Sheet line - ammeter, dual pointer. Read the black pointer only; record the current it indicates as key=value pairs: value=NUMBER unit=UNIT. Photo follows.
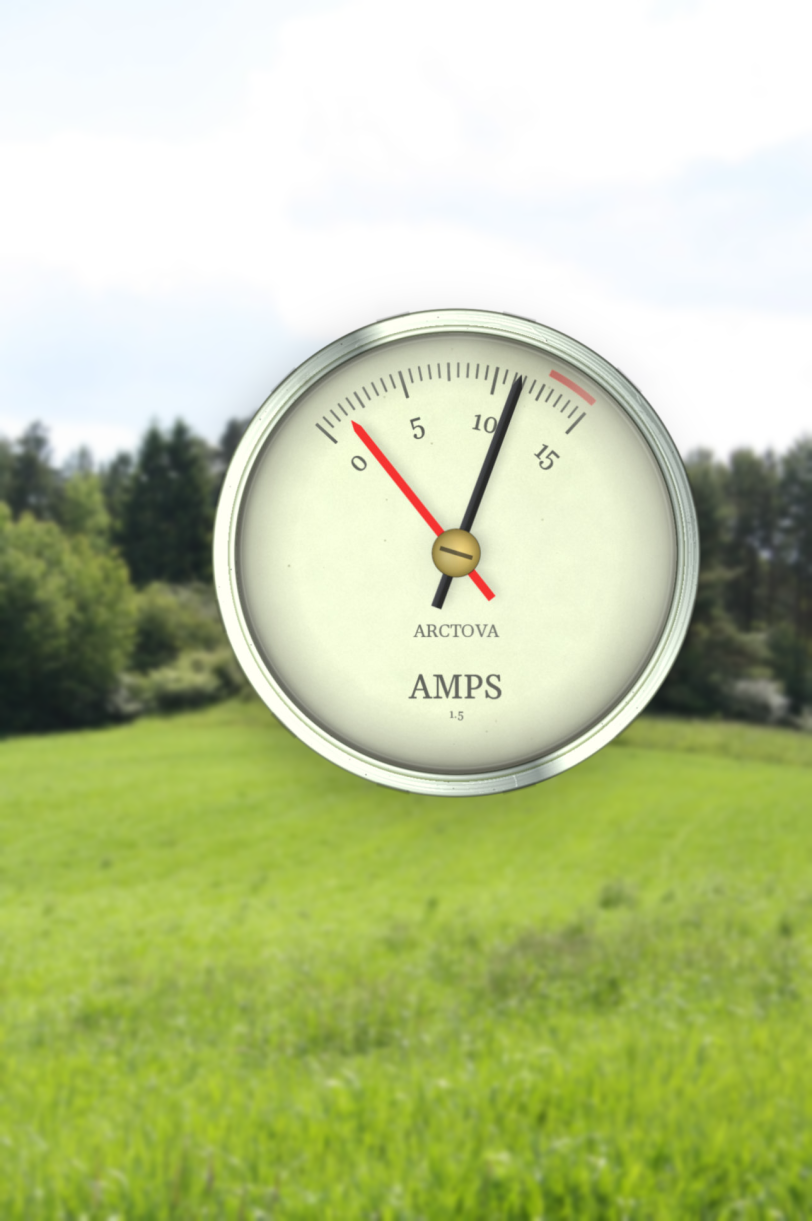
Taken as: value=11.25 unit=A
